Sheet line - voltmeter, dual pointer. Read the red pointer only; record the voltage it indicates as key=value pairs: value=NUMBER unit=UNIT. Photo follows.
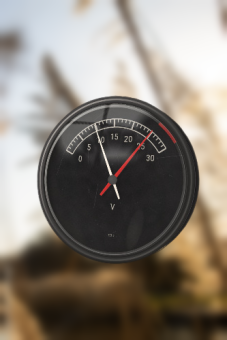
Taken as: value=25 unit=V
